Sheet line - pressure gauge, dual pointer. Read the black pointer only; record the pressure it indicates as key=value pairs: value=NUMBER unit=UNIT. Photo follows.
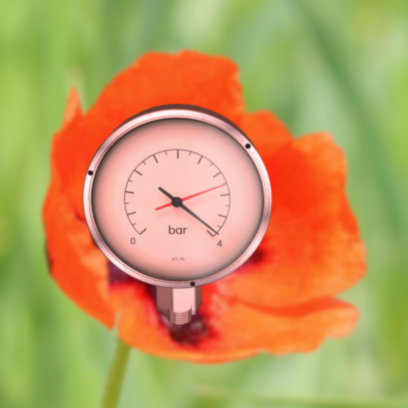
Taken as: value=3.9 unit=bar
